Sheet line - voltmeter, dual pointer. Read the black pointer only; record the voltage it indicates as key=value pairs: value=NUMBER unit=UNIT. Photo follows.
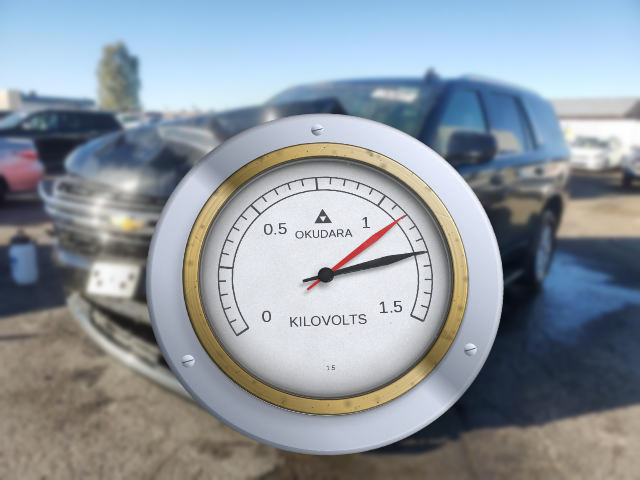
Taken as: value=1.25 unit=kV
